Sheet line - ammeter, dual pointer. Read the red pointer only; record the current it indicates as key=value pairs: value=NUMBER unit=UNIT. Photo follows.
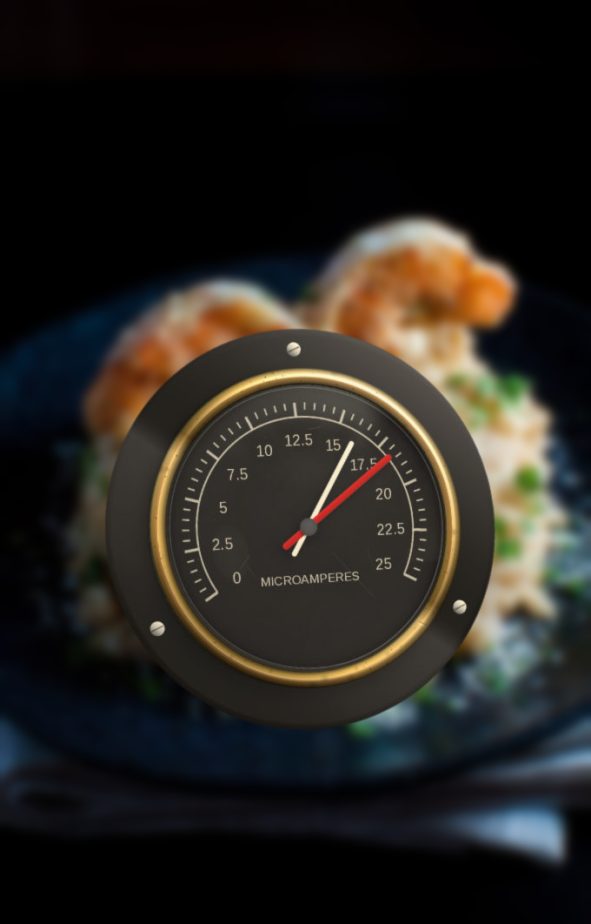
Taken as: value=18.25 unit=µA
